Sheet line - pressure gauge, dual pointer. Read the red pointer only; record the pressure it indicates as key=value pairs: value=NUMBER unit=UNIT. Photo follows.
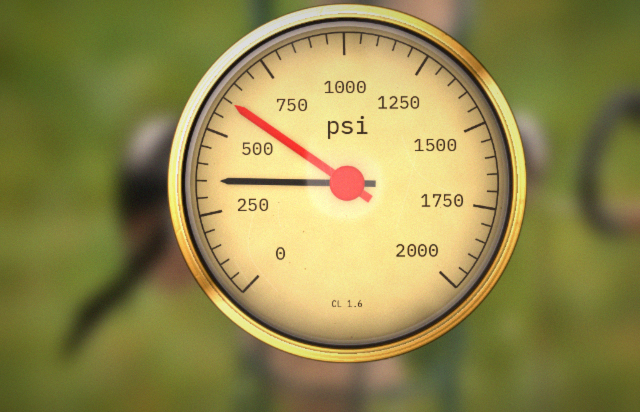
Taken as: value=600 unit=psi
